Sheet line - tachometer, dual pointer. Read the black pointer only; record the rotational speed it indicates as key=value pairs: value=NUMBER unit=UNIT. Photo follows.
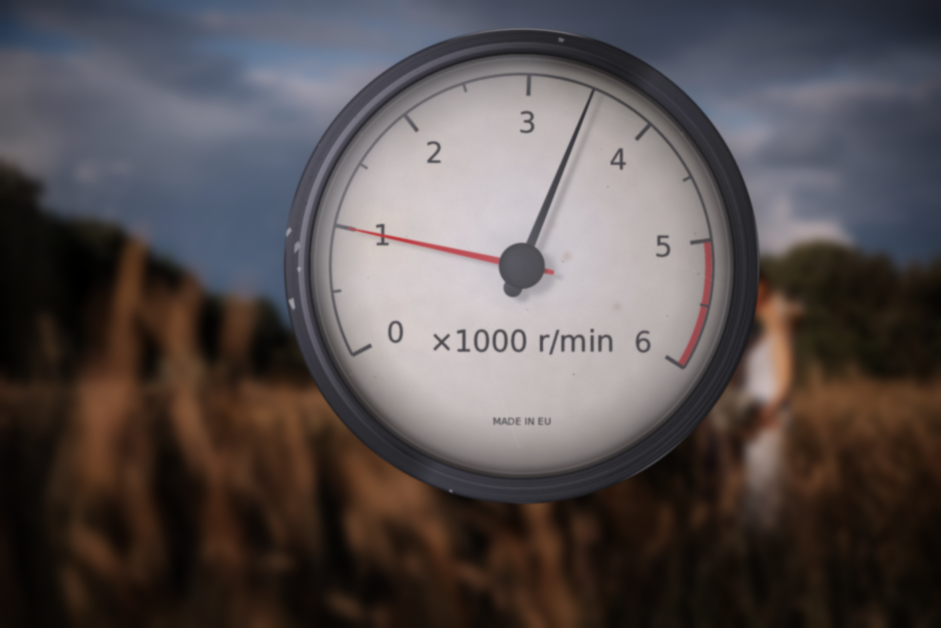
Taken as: value=3500 unit=rpm
